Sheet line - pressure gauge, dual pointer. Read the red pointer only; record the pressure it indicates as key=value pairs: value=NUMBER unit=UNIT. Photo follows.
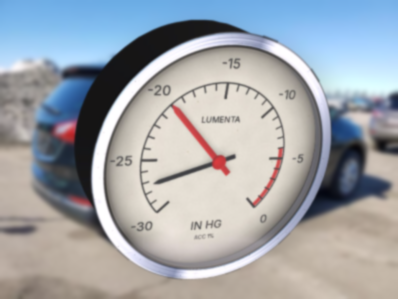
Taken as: value=-20 unit=inHg
